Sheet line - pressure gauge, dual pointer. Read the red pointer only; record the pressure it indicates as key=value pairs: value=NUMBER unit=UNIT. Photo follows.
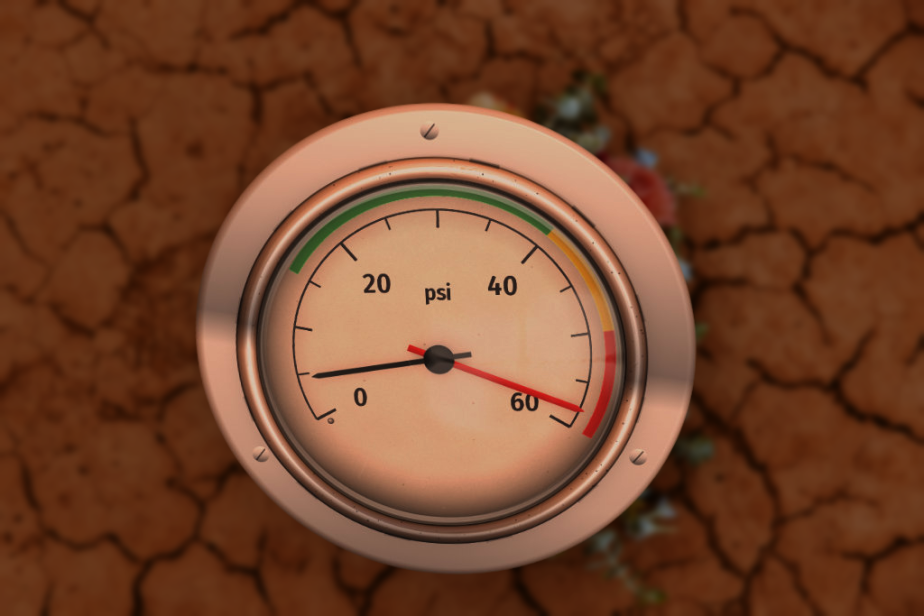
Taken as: value=57.5 unit=psi
